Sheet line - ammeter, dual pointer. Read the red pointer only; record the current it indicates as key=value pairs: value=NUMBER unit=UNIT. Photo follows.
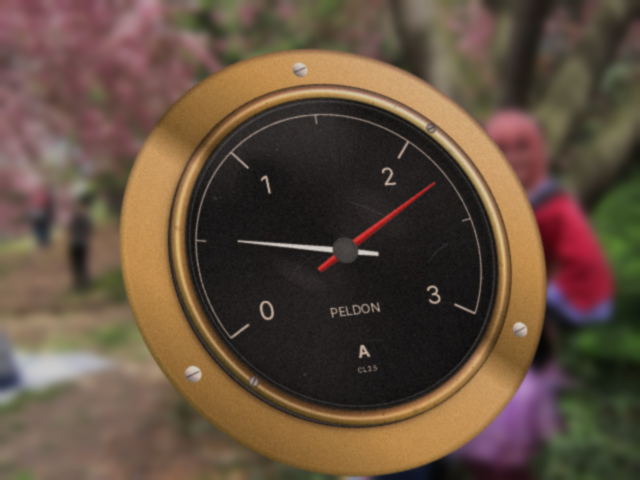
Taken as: value=2.25 unit=A
